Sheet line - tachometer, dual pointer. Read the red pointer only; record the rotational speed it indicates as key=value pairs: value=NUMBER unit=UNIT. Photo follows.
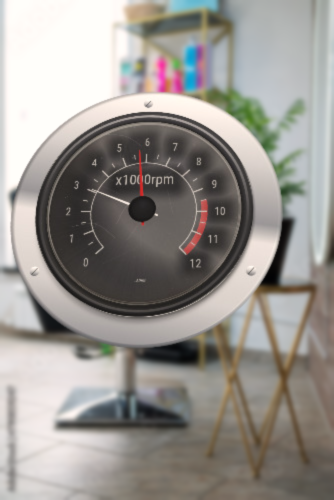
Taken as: value=5750 unit=rpm
